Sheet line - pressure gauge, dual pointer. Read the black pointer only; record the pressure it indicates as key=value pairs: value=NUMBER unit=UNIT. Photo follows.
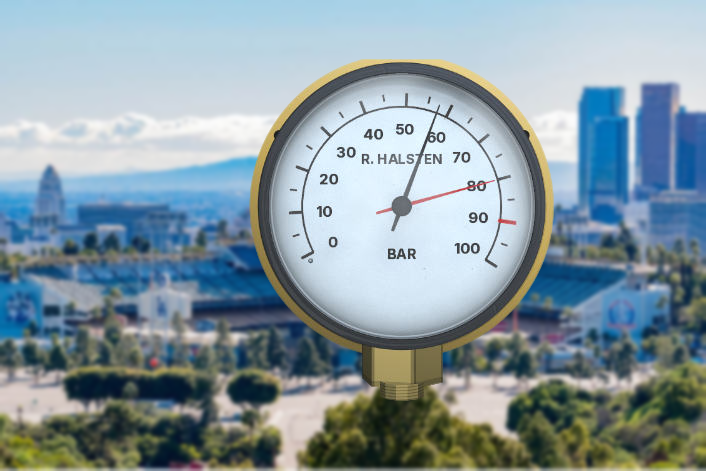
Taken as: value=57.5 unit=bar
